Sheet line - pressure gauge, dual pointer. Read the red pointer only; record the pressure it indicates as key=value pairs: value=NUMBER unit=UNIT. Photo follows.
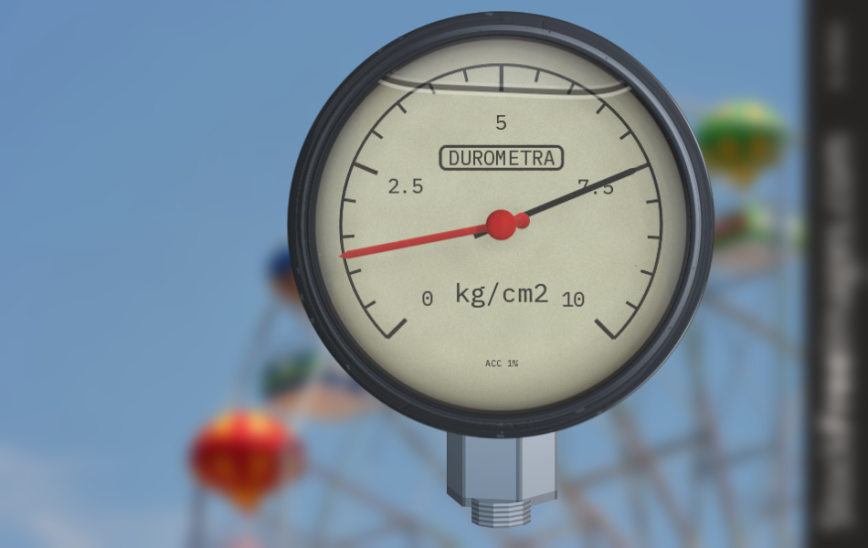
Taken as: value=1.25 unit=kg/cm²
